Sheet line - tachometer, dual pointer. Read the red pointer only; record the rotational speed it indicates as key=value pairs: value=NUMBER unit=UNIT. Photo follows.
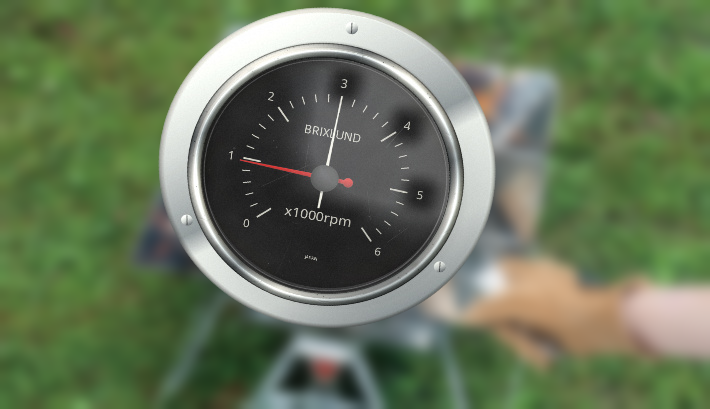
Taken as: value=1000 unit=rpm
